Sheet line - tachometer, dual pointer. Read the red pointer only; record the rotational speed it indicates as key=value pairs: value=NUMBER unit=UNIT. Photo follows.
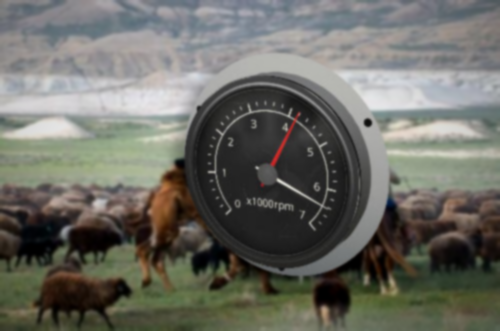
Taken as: value=4200 unit=rpm
